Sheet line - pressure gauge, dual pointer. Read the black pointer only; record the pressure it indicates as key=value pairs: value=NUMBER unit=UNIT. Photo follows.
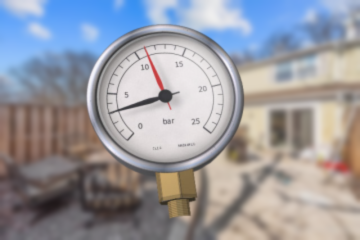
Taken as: value=3 unit=bar
